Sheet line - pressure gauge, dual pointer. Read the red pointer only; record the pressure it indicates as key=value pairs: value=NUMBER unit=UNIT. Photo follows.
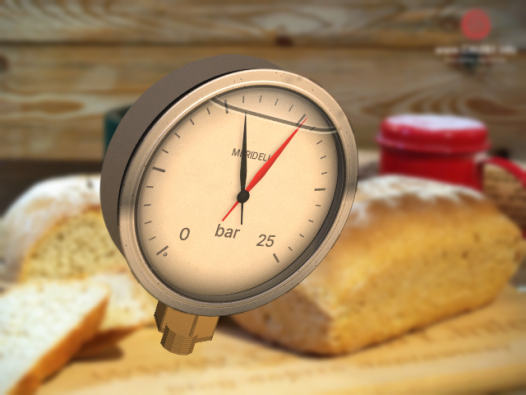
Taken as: value=15 unit=bar
